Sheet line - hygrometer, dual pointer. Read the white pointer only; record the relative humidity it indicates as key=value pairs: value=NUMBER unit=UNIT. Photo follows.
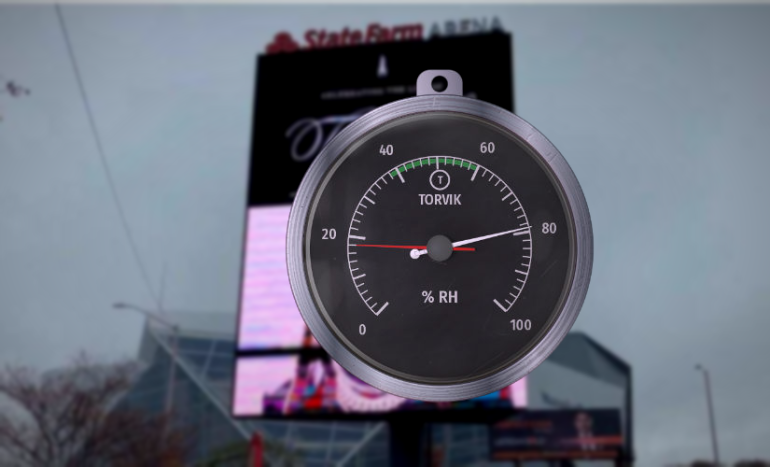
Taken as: value=79 unit=%
